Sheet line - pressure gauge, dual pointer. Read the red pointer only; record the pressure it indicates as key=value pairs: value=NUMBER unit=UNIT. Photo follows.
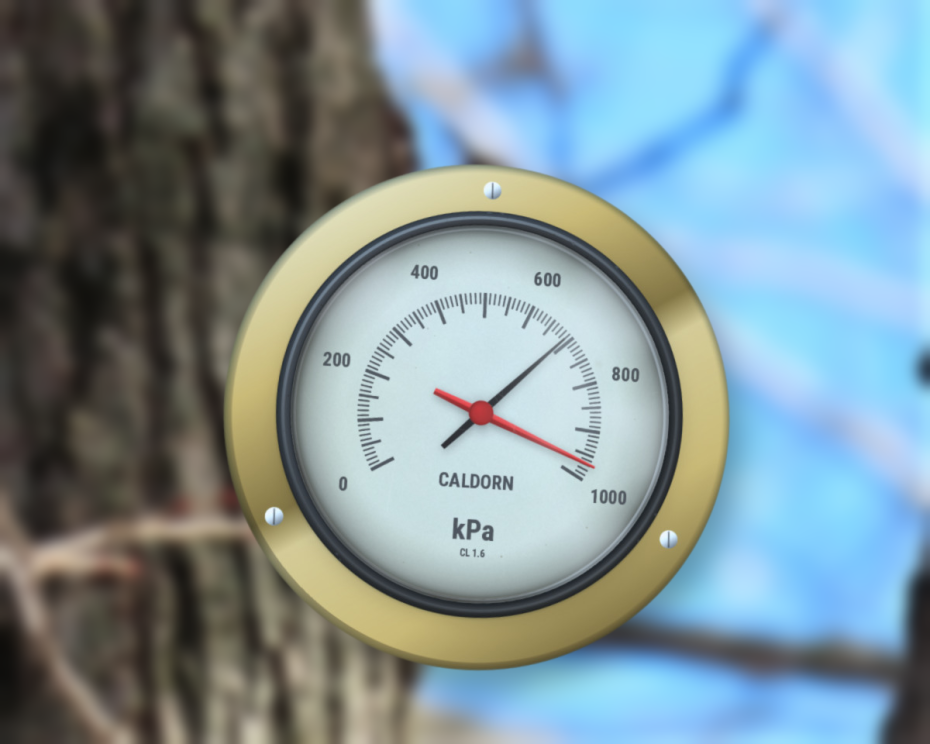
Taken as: value=970 unit=kPa
